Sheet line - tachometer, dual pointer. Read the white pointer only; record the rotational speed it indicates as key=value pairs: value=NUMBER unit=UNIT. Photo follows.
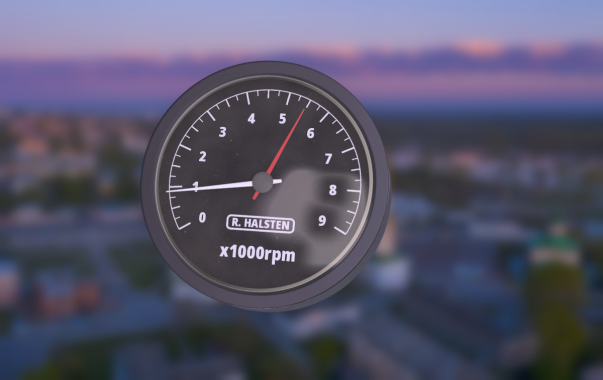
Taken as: value=875 unit=rpm
